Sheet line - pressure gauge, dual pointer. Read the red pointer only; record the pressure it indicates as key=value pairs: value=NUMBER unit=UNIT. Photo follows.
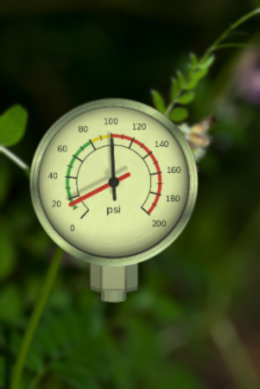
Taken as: value=15 unit=psi
